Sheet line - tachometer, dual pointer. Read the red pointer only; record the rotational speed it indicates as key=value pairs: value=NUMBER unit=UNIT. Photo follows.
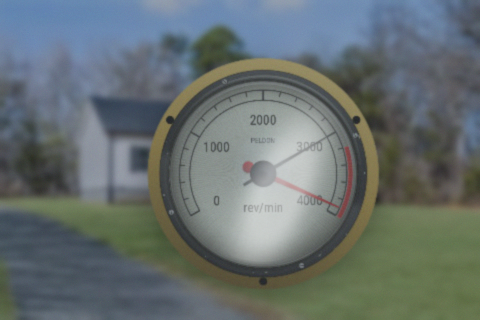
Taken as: value=3900 unit=rpm
